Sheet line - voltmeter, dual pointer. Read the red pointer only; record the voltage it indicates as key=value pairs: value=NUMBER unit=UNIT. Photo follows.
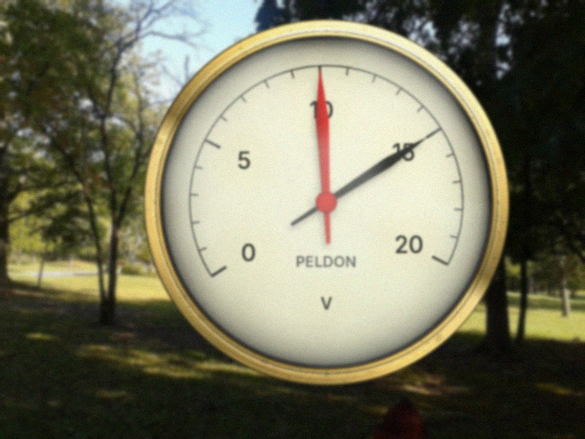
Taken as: value=10 unit=V
